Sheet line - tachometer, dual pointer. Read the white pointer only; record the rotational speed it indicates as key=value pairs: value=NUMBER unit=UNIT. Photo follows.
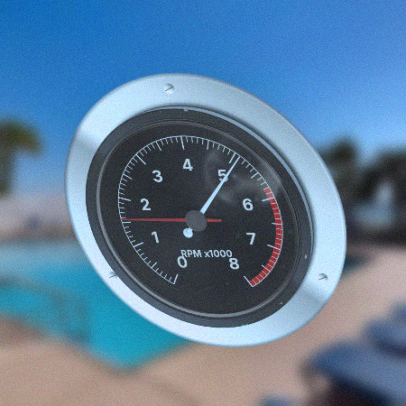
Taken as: value=5100 unit=rpm
